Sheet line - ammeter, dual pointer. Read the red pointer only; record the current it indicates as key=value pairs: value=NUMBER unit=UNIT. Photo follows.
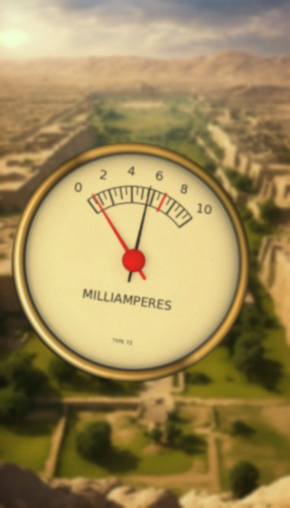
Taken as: value=0.5 unit=mA
